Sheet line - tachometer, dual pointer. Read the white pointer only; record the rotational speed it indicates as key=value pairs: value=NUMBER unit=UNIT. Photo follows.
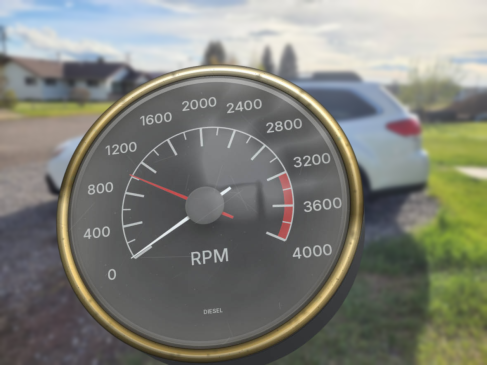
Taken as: value=0 unit=rpm
